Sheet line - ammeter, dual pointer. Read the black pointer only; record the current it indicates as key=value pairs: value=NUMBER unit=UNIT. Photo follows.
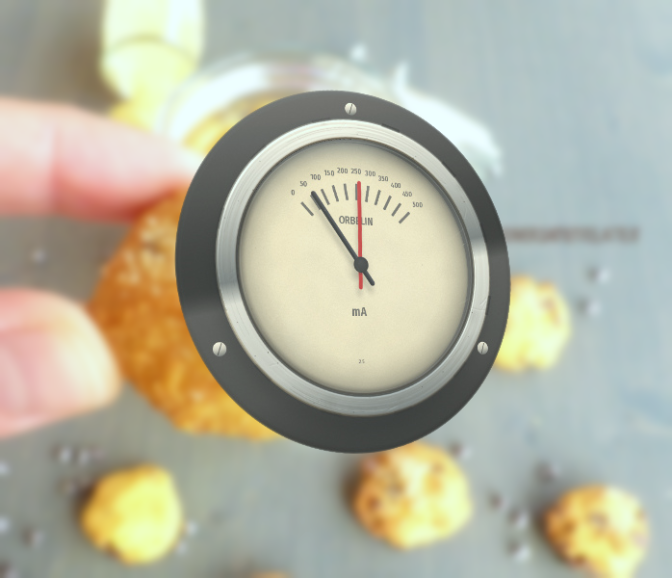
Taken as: value=50 unit=mA
